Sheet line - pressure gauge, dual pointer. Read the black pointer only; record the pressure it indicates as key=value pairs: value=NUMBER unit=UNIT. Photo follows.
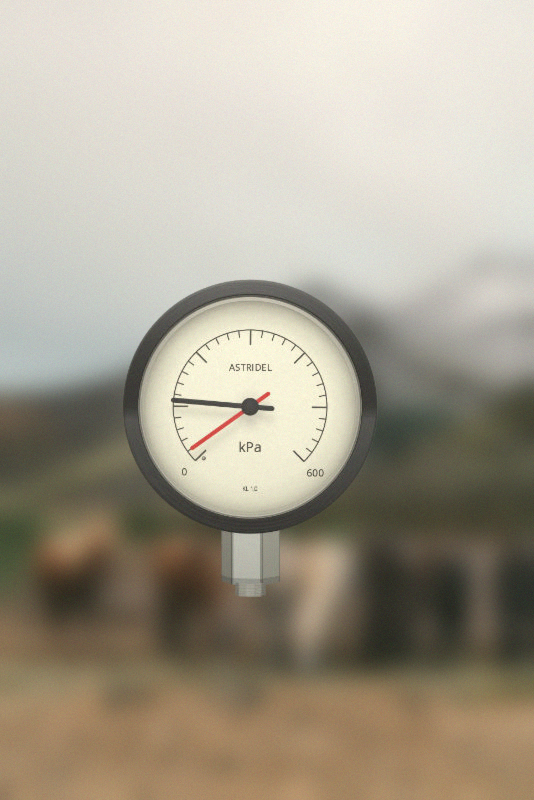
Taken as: value=110 unit=kPa
